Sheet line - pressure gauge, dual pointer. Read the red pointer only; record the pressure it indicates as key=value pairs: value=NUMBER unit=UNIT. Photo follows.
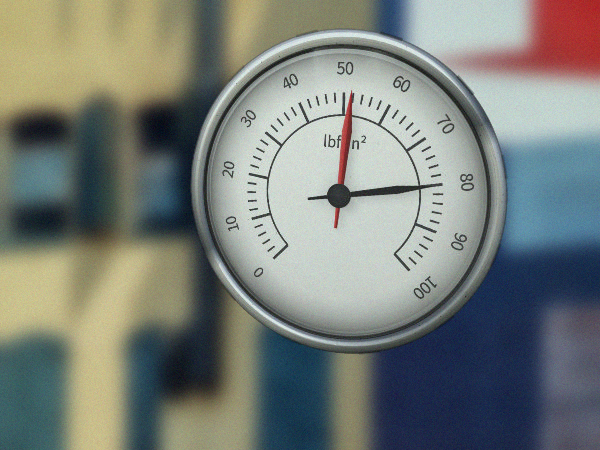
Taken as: value=52 unit=psi
